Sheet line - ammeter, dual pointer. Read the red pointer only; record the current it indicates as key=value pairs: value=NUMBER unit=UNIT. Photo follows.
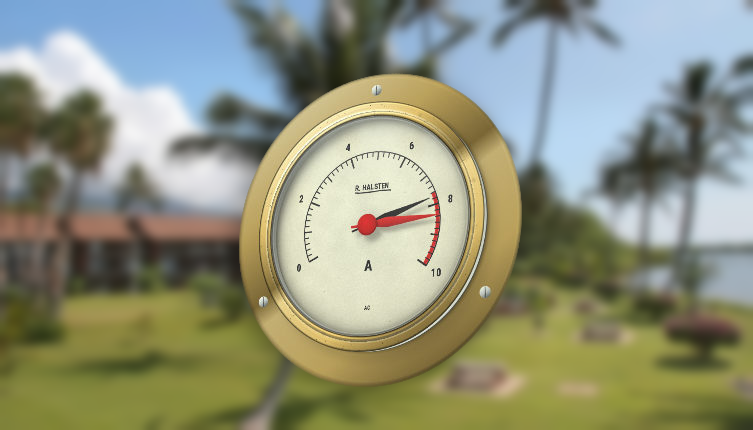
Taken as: value=8.4 unit=A
